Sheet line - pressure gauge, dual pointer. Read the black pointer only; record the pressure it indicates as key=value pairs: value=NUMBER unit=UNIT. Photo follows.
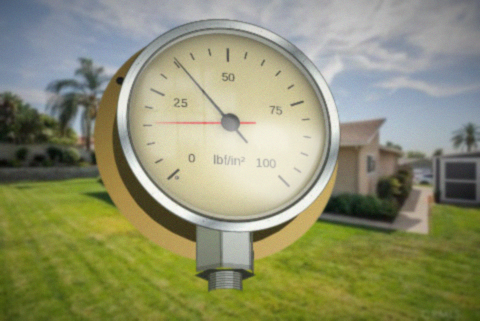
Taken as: value=35 unit=psi
